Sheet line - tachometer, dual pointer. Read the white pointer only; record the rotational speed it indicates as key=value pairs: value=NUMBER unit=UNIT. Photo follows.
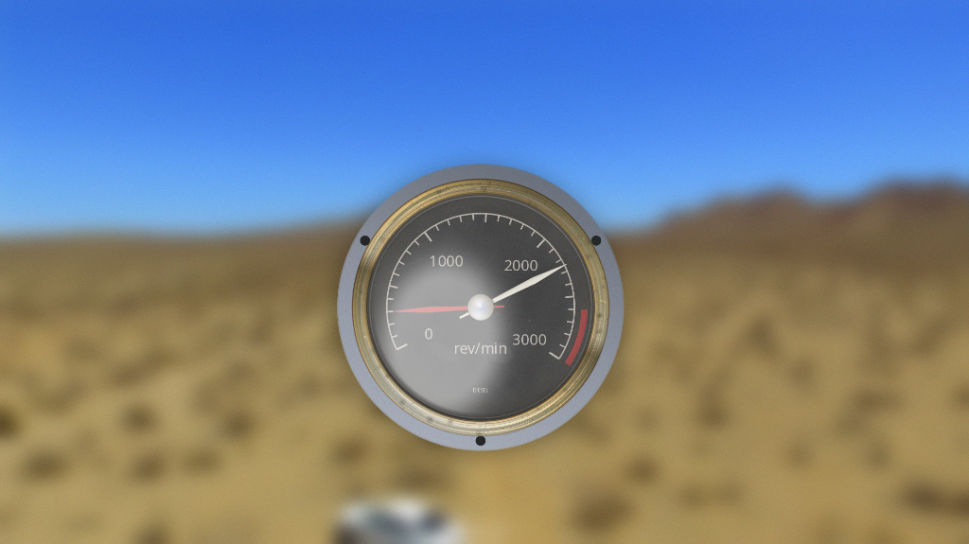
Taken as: value=2250 unit=rpm
